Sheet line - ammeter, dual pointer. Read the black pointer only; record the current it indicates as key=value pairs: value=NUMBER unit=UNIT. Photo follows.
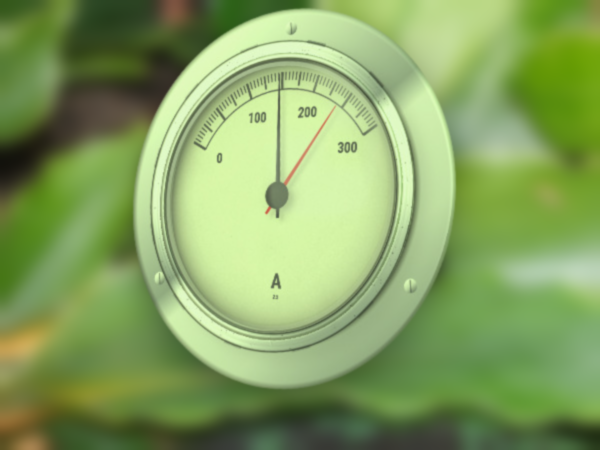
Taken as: value=150 unit=A
